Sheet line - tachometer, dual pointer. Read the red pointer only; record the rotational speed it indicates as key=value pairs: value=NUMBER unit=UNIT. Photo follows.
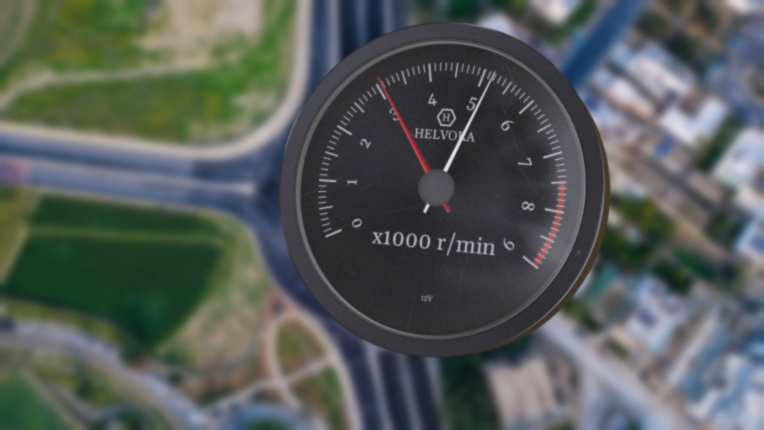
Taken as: value=3100 unit=rpm
